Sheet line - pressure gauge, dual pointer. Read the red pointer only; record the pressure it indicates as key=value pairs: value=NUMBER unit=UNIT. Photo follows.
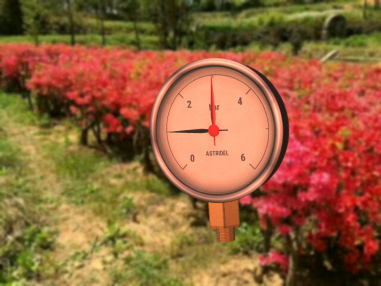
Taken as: value=3 unit=bar
